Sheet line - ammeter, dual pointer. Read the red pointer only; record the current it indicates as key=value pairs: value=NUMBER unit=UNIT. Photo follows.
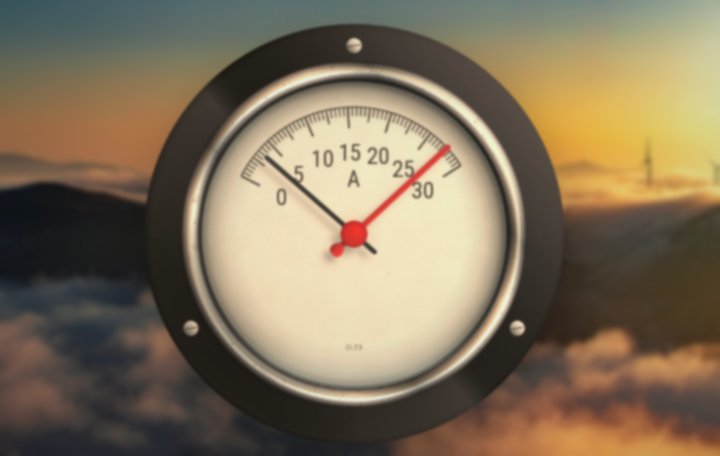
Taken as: value=27.5 unit=A
